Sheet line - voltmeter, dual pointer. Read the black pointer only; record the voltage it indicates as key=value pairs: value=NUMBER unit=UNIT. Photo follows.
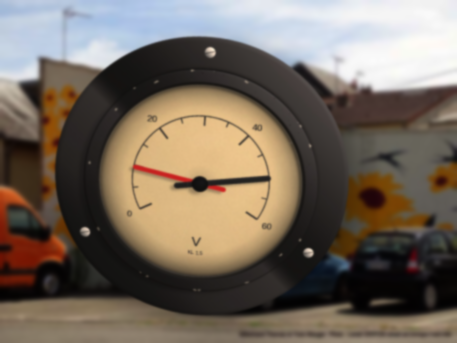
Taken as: value=50 unit=V
